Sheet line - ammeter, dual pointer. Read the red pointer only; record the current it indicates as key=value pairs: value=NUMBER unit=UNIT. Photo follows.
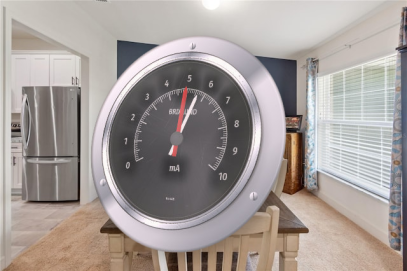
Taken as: value=5 unit=mA
